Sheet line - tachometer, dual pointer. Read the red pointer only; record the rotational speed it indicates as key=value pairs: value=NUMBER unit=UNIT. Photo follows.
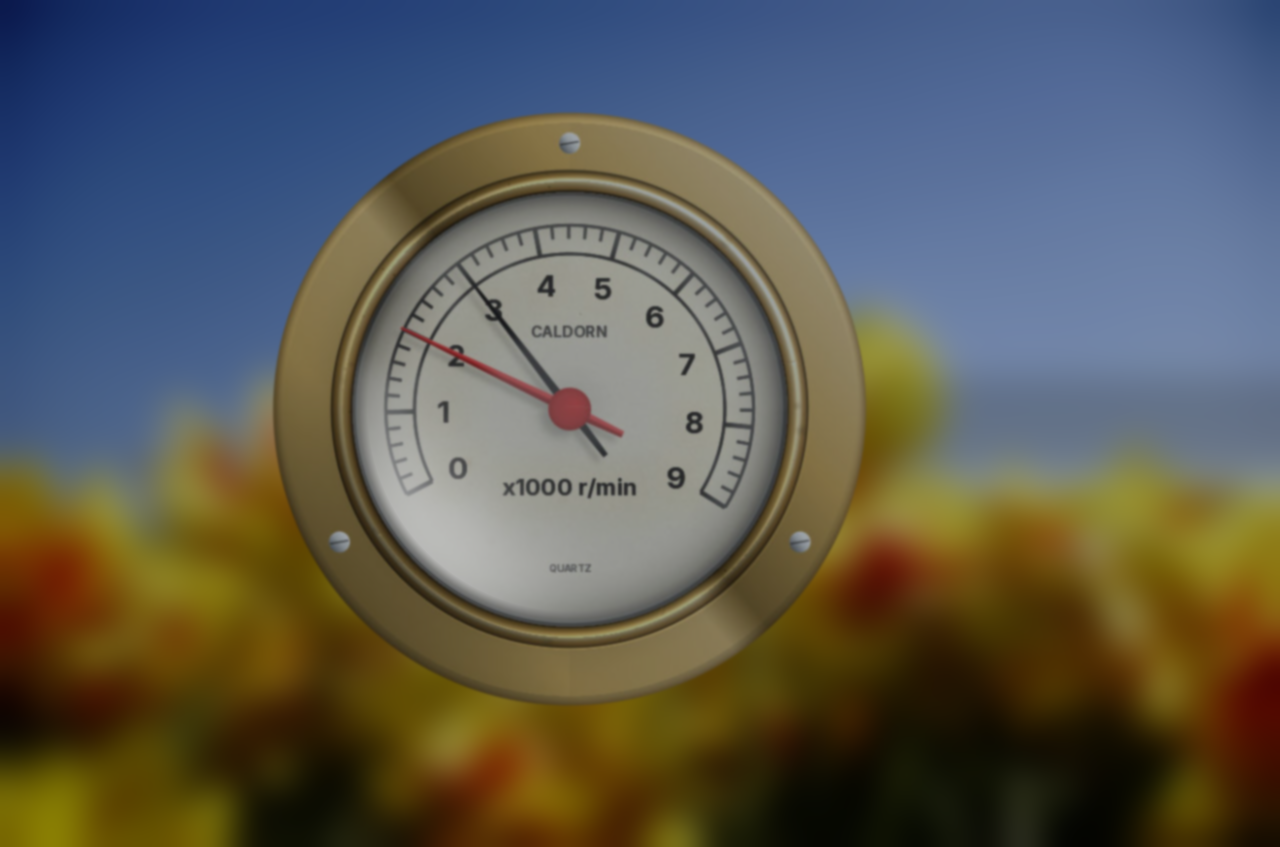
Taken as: value=2000 unit=rpm
